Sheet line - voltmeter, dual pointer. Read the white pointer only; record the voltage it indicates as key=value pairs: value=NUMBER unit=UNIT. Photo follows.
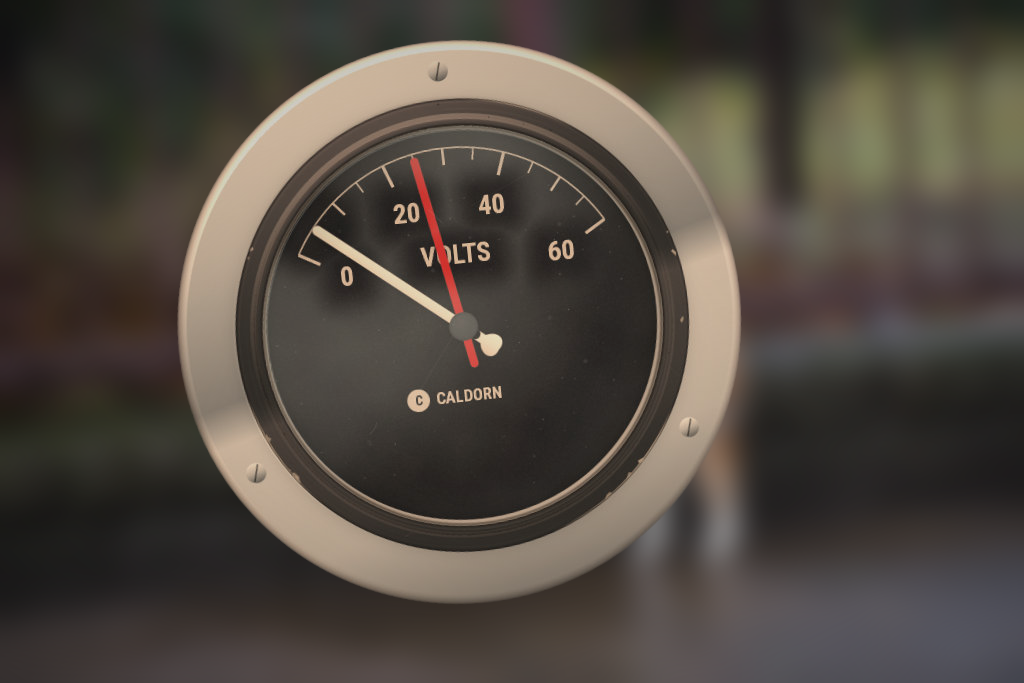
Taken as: value=5 unit=V
